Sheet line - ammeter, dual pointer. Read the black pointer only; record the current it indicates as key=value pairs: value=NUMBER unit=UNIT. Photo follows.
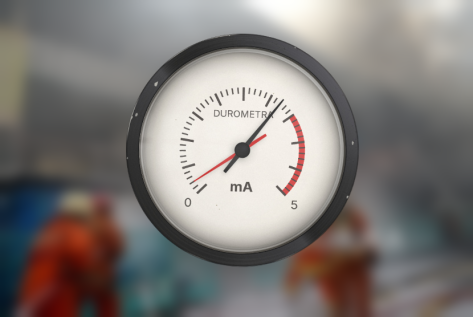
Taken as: value=3.2 unit=mA
